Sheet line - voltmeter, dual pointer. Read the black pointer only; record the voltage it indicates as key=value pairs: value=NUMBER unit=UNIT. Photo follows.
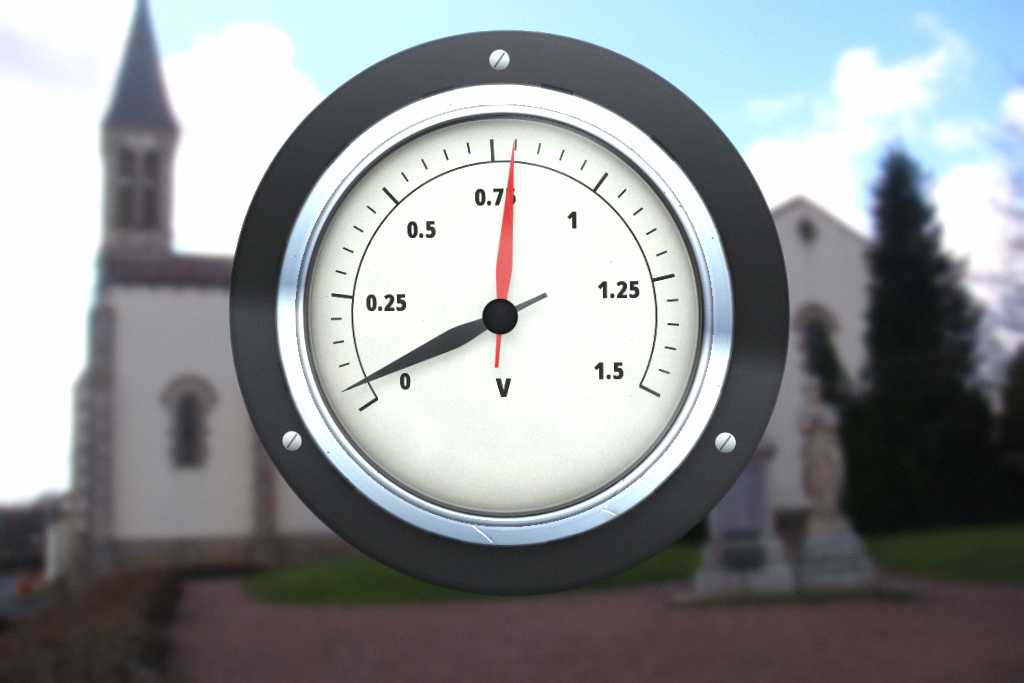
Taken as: value=0.05 unit=V
